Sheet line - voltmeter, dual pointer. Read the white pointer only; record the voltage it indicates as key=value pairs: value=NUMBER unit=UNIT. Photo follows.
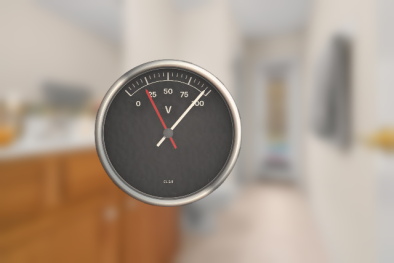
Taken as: value=95 unit=V
